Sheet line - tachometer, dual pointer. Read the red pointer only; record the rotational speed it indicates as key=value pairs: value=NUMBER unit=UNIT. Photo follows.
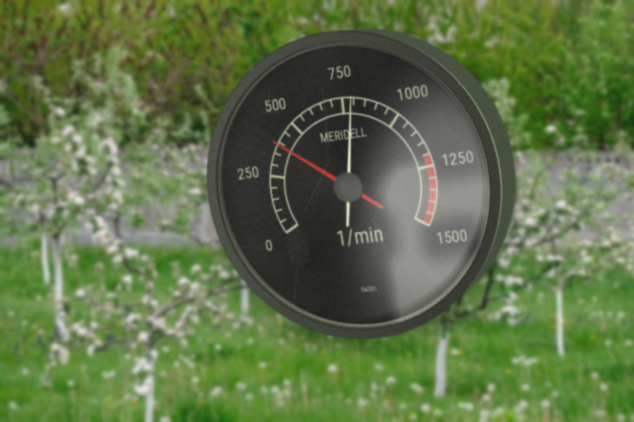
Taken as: value=400 unit=rpm
